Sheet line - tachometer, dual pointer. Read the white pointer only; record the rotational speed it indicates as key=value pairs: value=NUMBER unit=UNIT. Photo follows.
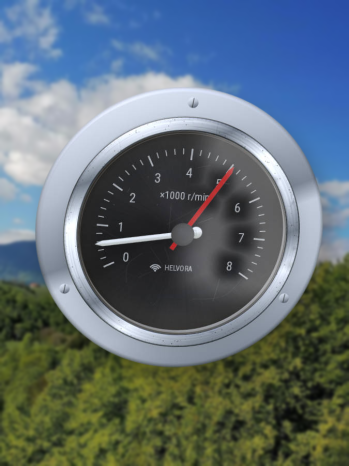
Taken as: value=600 unit=rpm
